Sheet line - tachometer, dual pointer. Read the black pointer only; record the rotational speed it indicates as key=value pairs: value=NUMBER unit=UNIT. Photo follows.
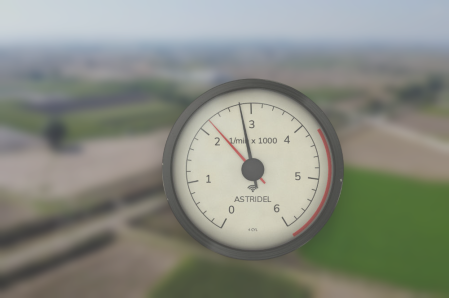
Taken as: value=2800 unit=rpm
